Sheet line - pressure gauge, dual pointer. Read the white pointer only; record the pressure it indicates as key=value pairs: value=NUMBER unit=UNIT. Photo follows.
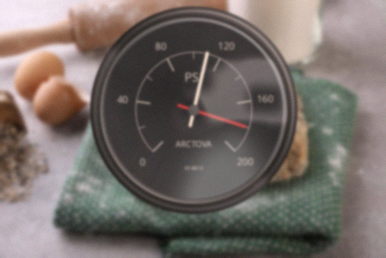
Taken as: value=110 unit=psi
